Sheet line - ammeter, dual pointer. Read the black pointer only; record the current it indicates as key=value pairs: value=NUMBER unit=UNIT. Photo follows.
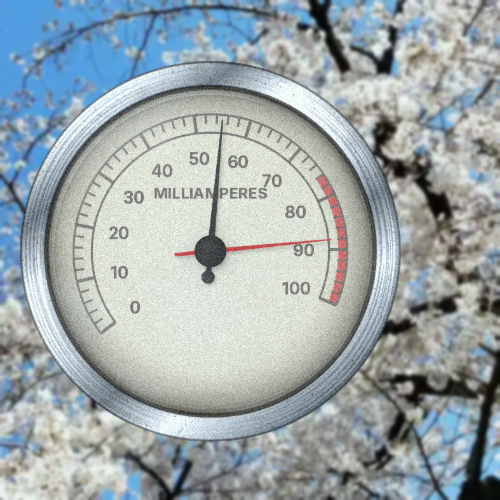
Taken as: value=55 unit=mA
